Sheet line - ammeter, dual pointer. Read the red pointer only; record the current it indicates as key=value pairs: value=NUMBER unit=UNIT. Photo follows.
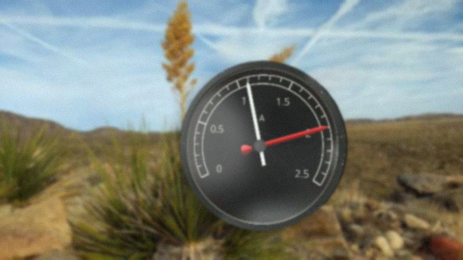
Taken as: value=2 unit=A
